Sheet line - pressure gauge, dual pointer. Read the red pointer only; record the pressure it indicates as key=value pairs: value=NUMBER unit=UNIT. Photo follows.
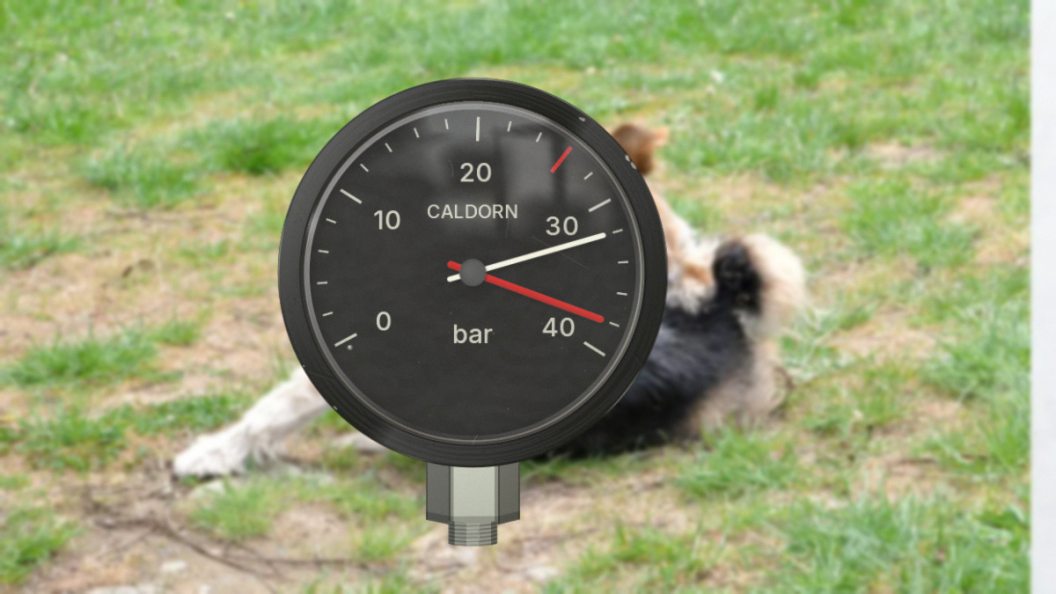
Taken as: value=38 unit=bar
